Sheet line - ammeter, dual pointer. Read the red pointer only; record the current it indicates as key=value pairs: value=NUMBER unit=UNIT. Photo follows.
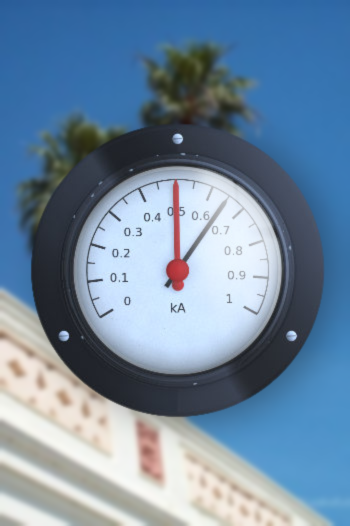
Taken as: value=0.5 unit=kA
